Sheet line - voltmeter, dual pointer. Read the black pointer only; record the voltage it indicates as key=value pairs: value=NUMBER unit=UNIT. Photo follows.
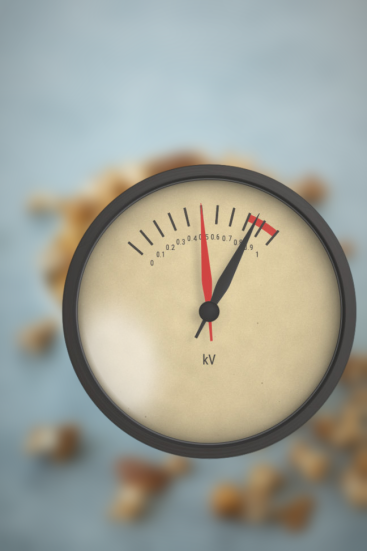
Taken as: value=0.85 unit=kV
